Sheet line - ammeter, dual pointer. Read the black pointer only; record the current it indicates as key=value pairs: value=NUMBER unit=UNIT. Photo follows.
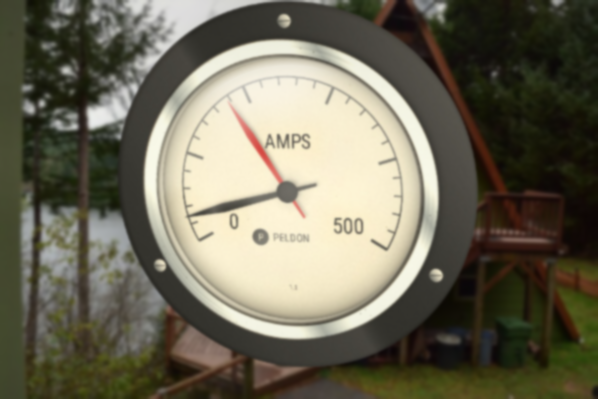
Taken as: value=30 unit=A
